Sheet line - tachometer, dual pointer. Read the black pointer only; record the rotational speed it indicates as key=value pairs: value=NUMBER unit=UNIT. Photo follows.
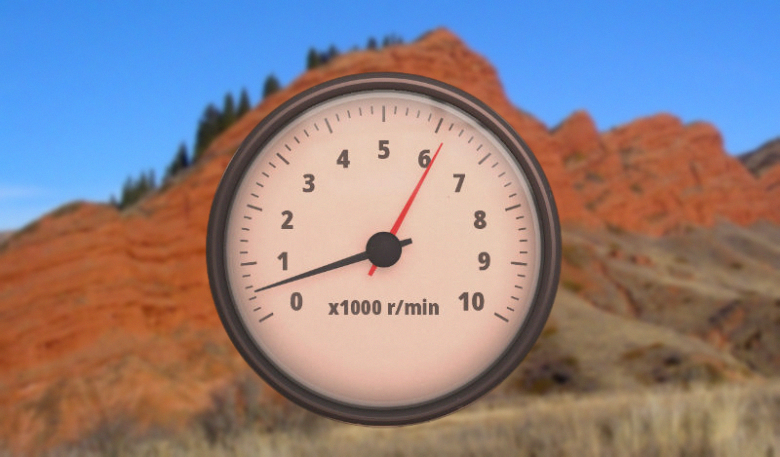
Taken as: value=500 unit=rpm
